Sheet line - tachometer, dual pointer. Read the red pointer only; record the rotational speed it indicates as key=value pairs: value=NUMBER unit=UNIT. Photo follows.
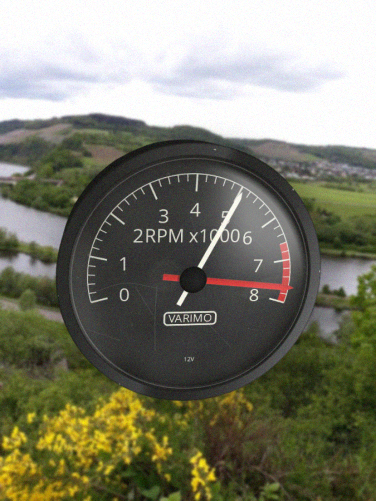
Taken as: value=7600 unit=rpm
